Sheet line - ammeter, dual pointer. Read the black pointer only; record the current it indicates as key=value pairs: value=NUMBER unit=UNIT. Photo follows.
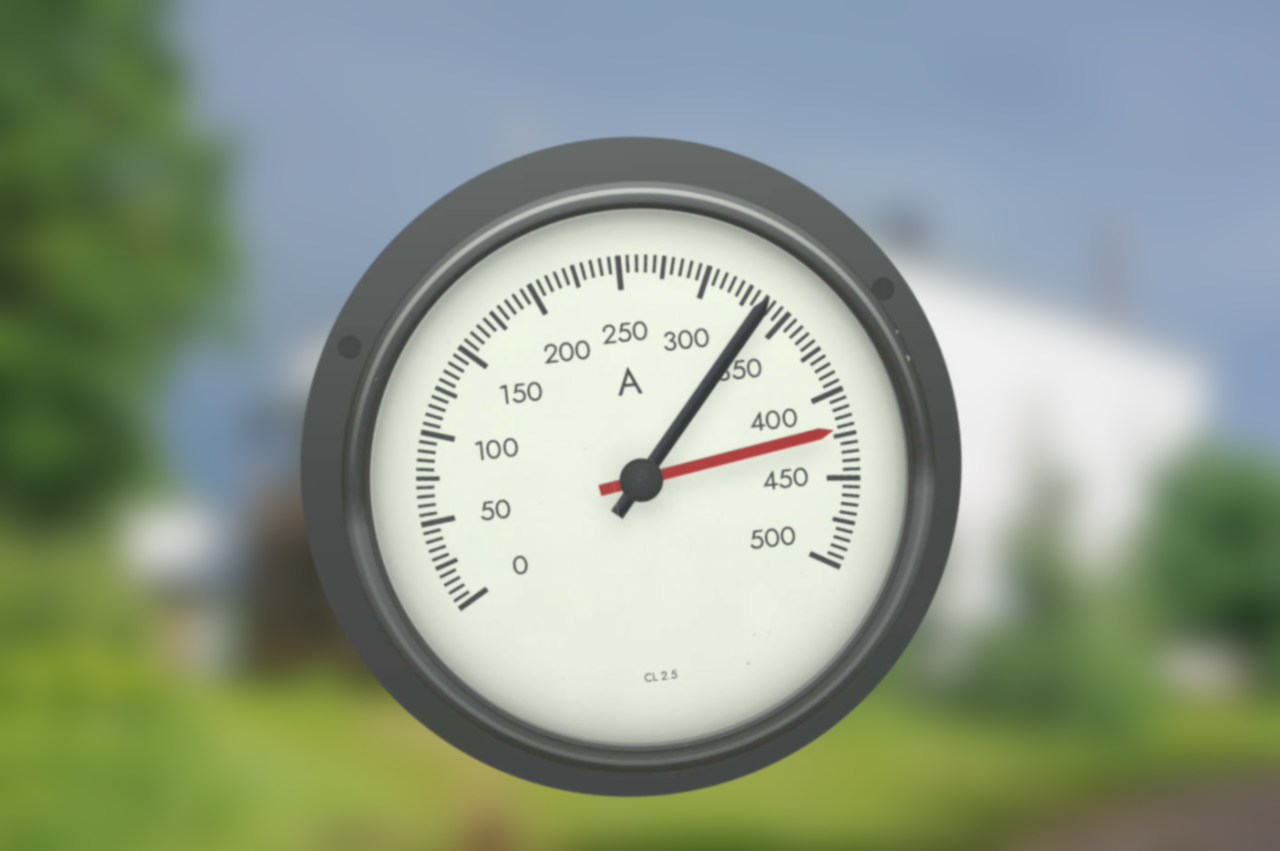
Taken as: value=335 unit=A
